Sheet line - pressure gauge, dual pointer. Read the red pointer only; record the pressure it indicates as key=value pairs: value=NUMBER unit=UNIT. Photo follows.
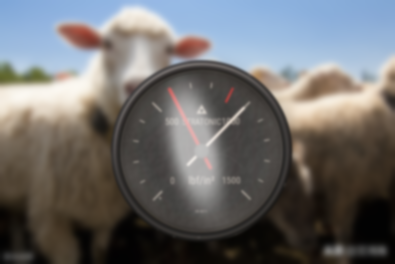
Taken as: value=600 unit=psi
